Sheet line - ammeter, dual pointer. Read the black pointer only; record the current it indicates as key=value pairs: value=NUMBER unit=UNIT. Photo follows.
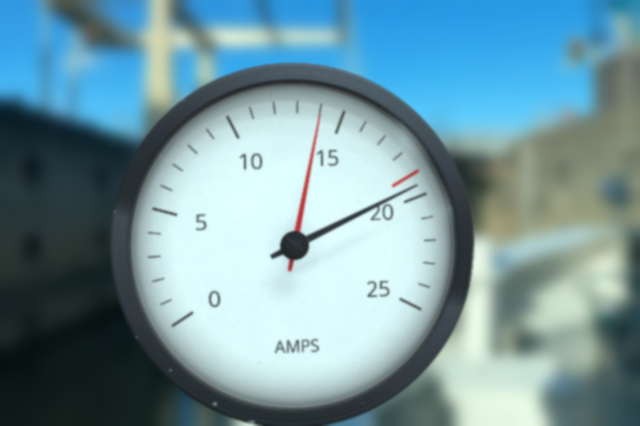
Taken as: value=19.5 unit=A
